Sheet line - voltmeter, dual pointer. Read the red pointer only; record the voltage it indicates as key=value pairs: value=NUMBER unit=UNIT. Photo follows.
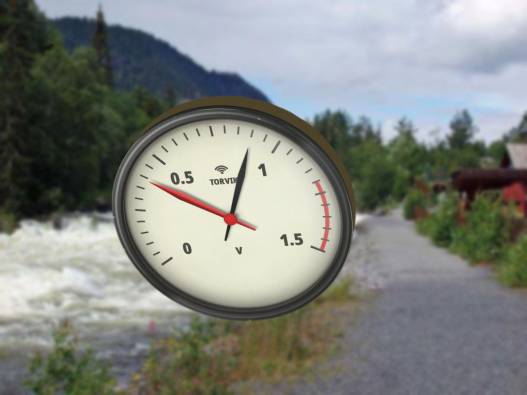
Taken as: value=0.4 unit=V
